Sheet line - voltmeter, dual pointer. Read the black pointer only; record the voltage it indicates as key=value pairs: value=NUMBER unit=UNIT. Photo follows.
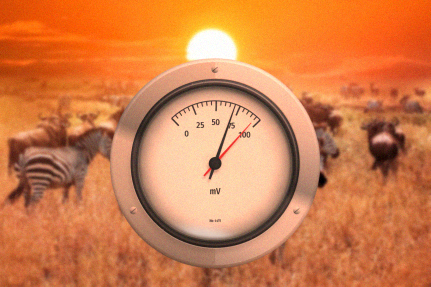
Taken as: value=70 unit=mV
